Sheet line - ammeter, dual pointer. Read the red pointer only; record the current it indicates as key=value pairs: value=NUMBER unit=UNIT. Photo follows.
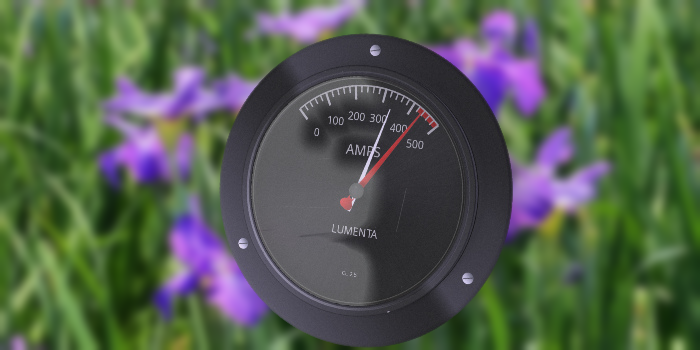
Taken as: value=440 unit=A
